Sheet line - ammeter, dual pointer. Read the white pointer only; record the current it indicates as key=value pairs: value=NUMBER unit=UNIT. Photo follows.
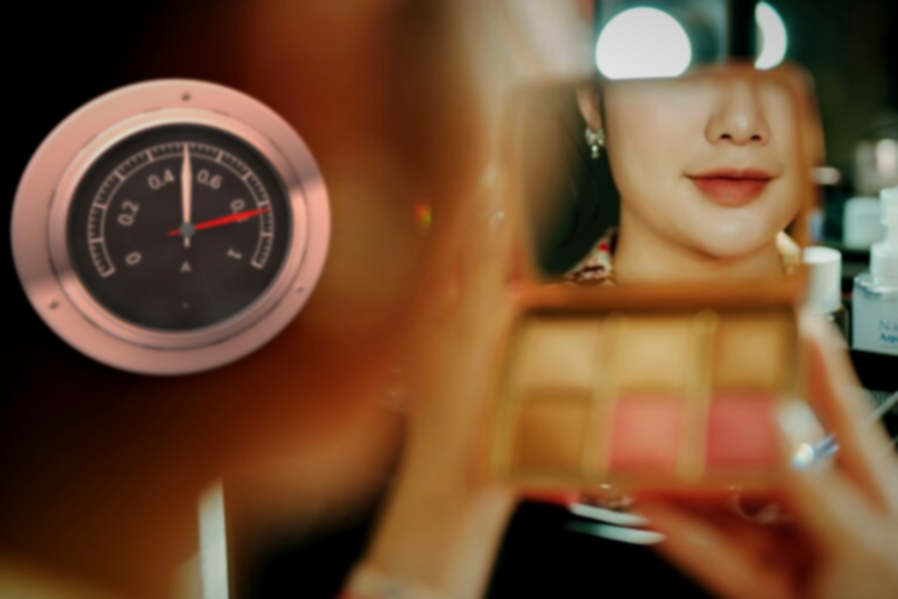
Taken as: value=0.5 unit=A
